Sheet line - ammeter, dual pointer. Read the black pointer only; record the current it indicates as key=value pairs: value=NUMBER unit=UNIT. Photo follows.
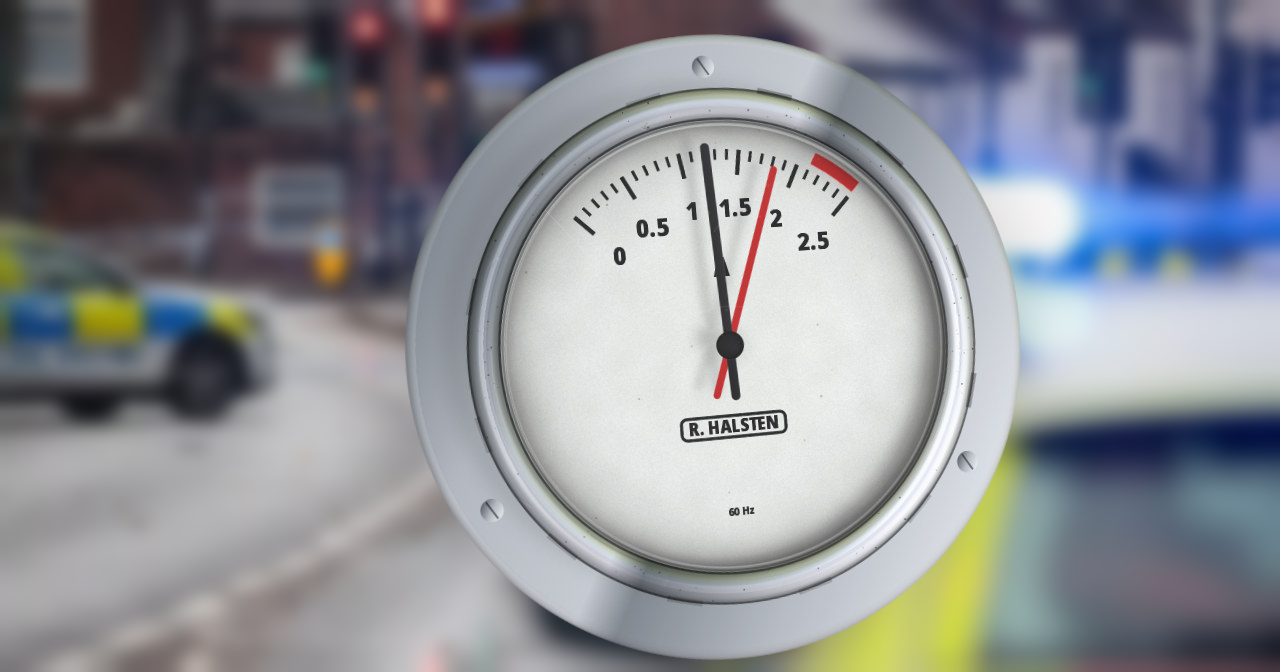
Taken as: value=1.2 unit=A
